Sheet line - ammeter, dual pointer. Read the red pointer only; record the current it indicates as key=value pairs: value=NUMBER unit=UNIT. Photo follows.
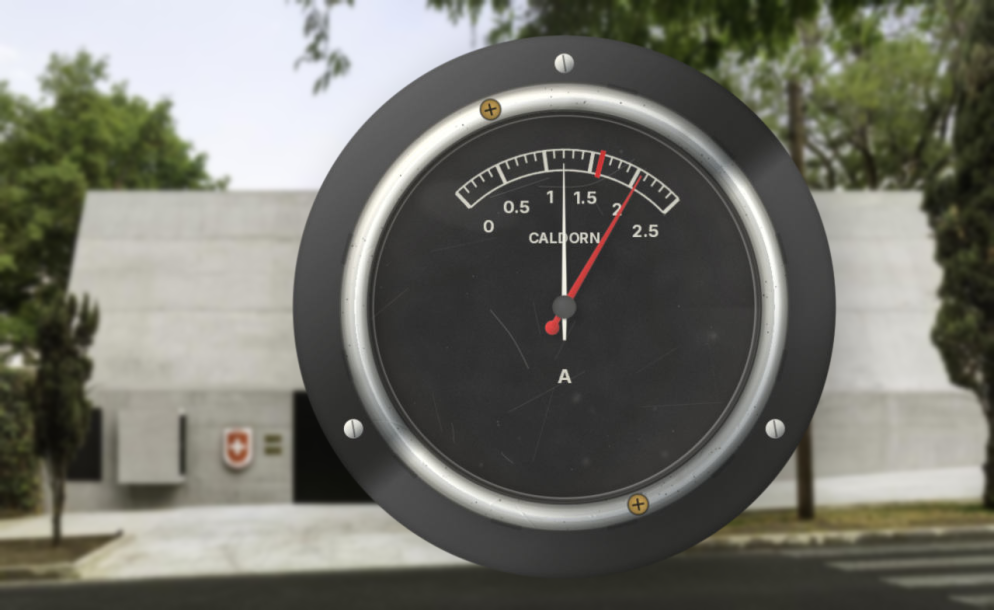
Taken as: value=2.05 unit=A
